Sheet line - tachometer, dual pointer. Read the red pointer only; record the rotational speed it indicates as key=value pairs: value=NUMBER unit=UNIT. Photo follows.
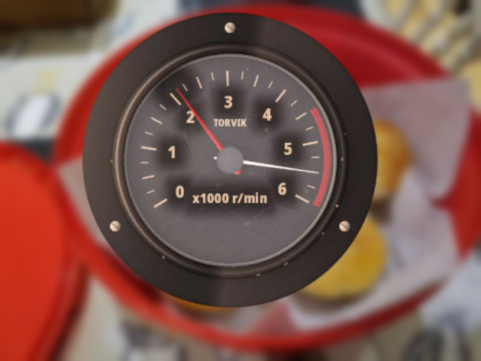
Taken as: value=2125 unit=rpm
